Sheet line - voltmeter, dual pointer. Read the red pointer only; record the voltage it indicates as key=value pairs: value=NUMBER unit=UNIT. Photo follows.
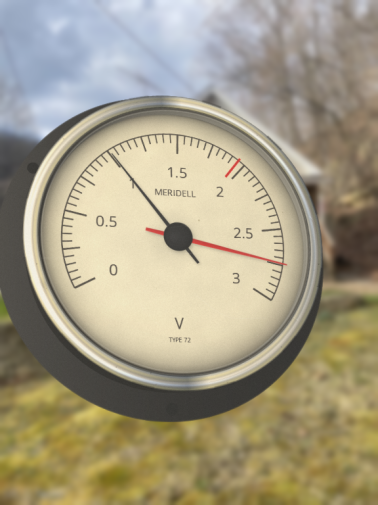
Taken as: value=2.75 unit=V
